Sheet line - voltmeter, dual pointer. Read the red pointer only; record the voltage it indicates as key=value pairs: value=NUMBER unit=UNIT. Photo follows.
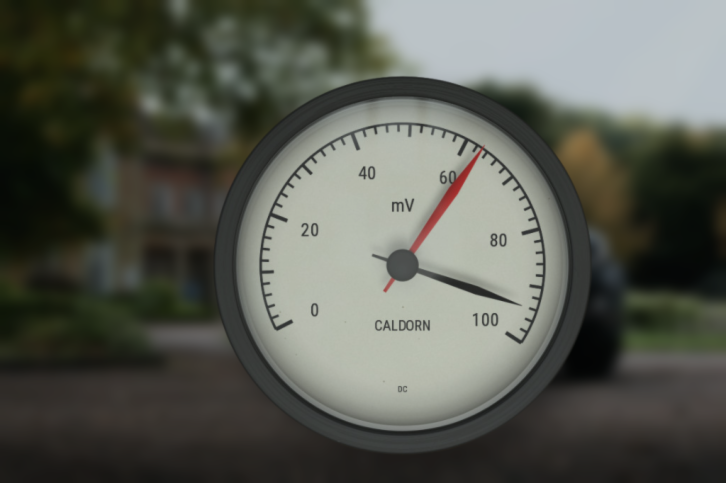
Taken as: value=63 unit=mV
